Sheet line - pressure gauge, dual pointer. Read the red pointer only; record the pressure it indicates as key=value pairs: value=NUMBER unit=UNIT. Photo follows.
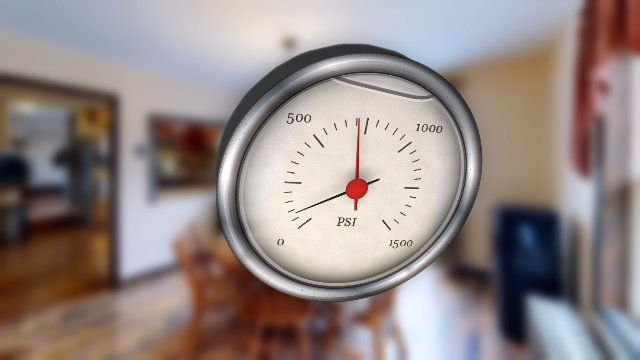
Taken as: value=700 unit=psi
